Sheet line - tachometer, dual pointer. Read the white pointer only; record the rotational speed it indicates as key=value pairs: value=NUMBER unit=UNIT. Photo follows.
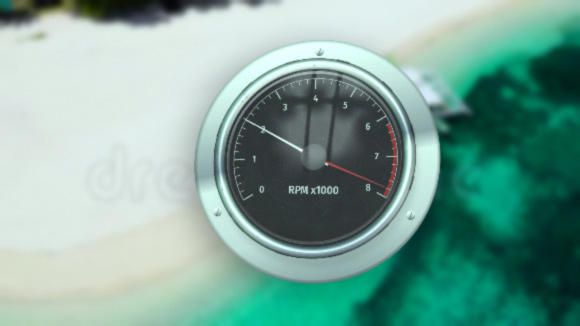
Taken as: value=2000 unit=rpm
